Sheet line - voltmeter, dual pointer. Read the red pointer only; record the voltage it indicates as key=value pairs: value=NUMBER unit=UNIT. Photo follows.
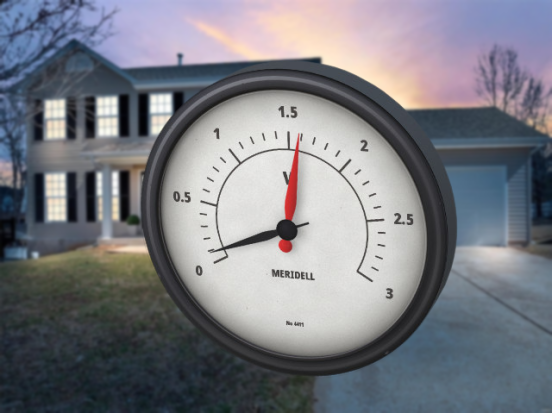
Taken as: value=1.6 unit=V
